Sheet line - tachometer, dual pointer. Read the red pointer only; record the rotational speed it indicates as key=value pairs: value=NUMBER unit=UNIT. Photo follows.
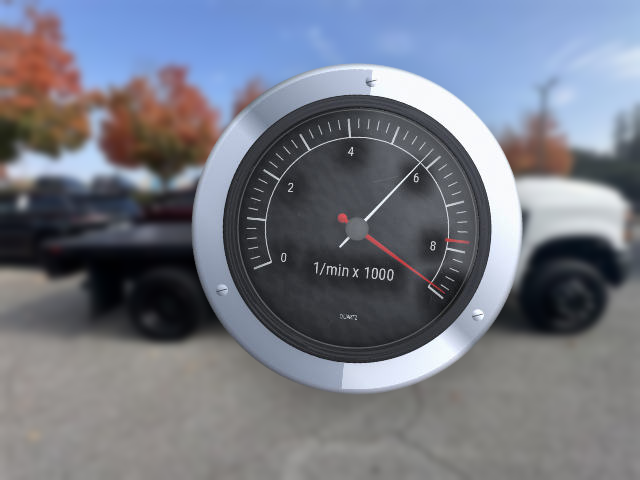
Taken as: value=8900 unit=rpm
